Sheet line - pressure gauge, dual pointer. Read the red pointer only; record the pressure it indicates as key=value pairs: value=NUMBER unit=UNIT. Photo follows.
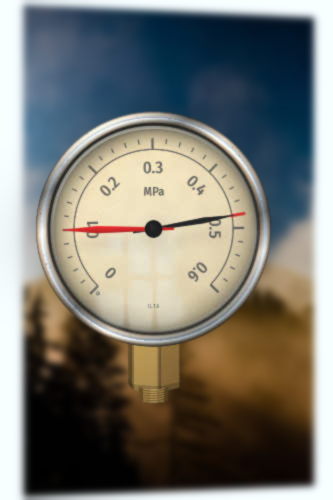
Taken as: value=0.1 unit=MPa
